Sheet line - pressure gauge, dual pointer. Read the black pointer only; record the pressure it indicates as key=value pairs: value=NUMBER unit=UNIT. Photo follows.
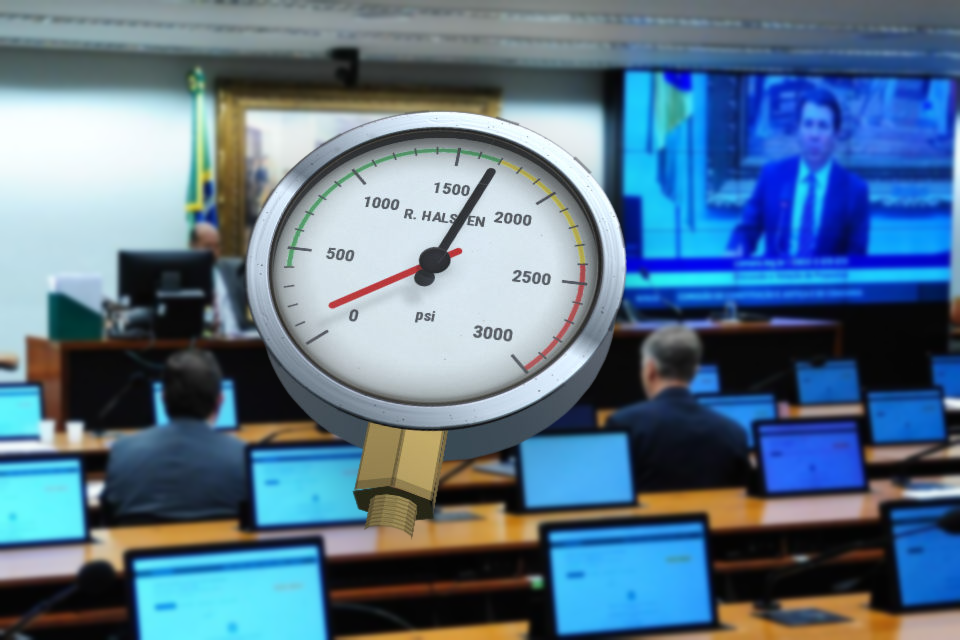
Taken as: value=1700 unit=psi
